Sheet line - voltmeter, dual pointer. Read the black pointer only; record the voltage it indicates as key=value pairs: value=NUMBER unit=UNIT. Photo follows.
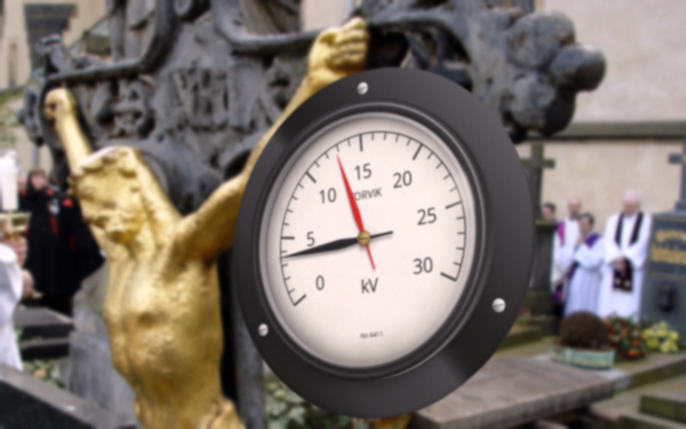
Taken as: value=3.5 unit=kV
